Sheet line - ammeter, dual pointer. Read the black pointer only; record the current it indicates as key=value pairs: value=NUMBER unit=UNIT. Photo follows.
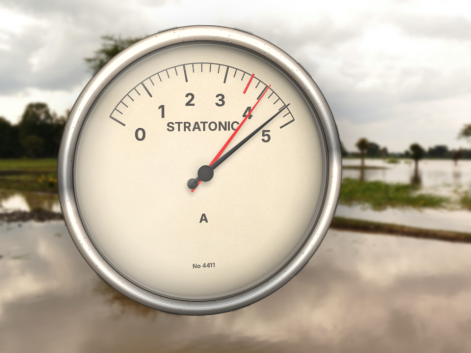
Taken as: value=4.6 unit=A
